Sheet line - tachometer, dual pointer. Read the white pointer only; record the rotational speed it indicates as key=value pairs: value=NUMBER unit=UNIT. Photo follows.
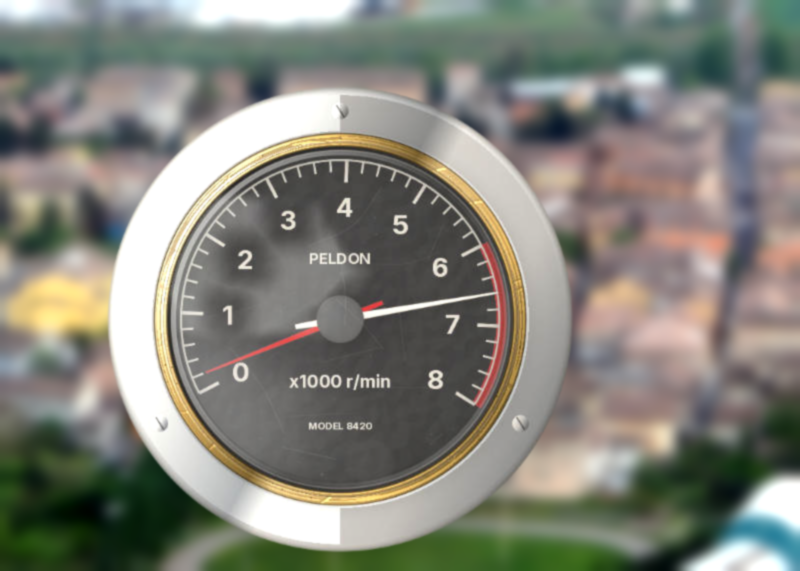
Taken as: value=6600 unit=rpm
